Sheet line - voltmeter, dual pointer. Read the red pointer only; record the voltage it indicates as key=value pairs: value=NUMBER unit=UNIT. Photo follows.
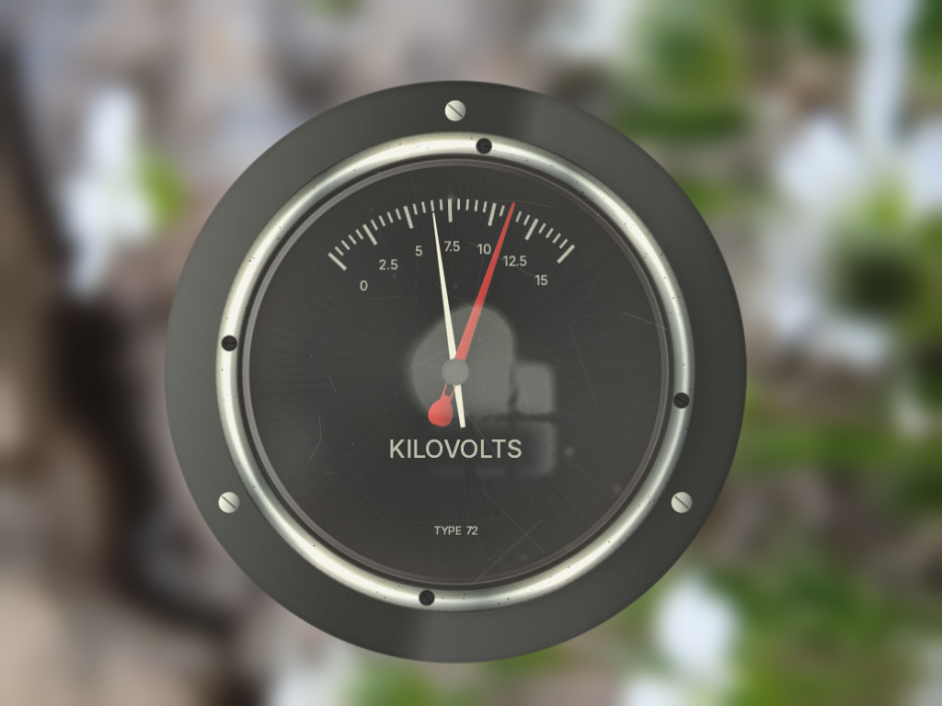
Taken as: value=11 unit=kV
